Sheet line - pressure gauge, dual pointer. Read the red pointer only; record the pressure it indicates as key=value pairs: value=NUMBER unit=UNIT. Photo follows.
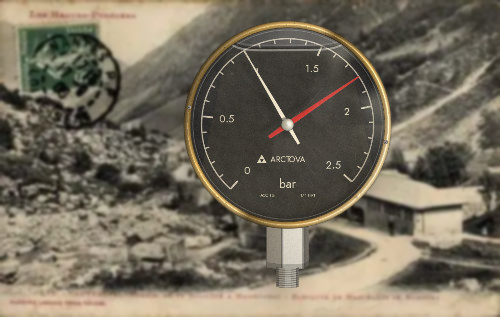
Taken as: value=1.8 unit=bar
